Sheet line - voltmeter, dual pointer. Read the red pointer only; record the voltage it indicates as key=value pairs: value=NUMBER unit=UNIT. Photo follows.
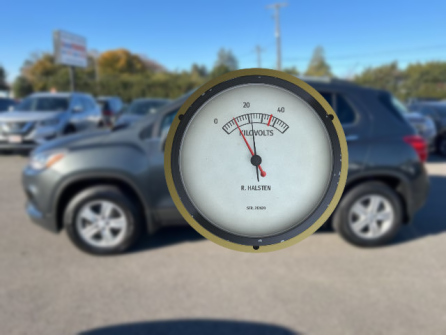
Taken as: value=10 unit=kV
